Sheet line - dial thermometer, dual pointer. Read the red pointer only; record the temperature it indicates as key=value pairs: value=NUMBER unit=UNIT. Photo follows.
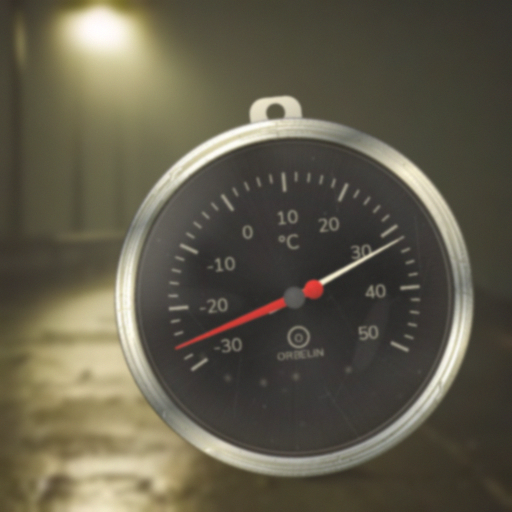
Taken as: value=-26 unit=°C
